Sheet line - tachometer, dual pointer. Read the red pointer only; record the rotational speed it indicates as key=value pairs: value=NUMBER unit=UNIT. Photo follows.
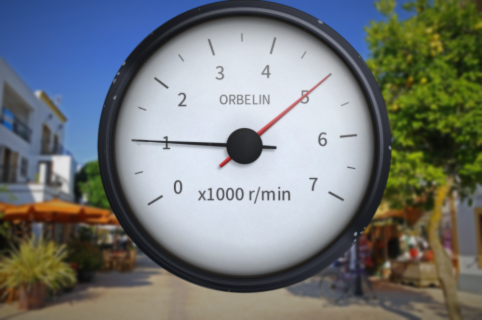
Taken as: value=5000 unit=rpm
